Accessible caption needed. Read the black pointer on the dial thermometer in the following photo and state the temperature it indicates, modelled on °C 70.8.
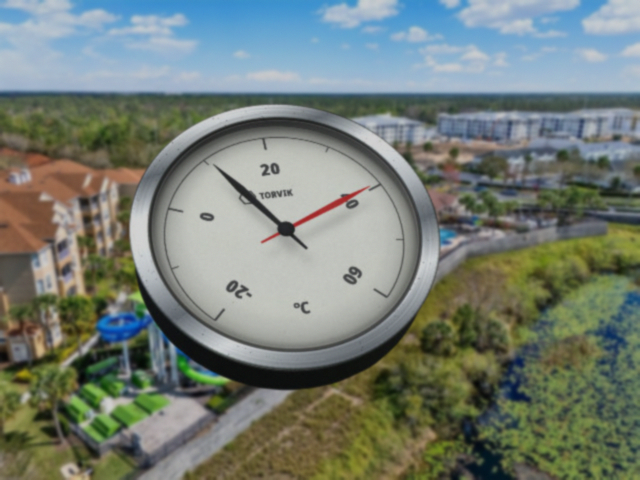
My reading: °C 10
